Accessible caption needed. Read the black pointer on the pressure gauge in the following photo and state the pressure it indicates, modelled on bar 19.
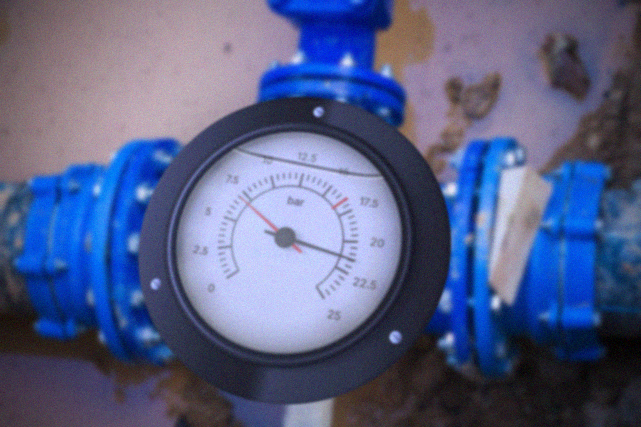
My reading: bar 21.5
